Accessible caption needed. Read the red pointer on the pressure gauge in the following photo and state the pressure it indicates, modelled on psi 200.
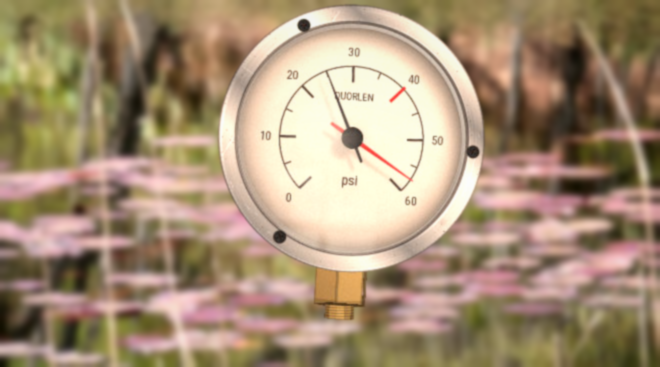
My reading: psi 57.5
